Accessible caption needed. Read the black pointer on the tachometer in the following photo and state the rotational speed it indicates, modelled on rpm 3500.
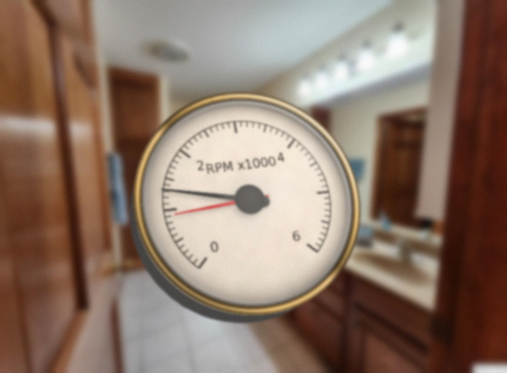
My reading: rpm 1300
